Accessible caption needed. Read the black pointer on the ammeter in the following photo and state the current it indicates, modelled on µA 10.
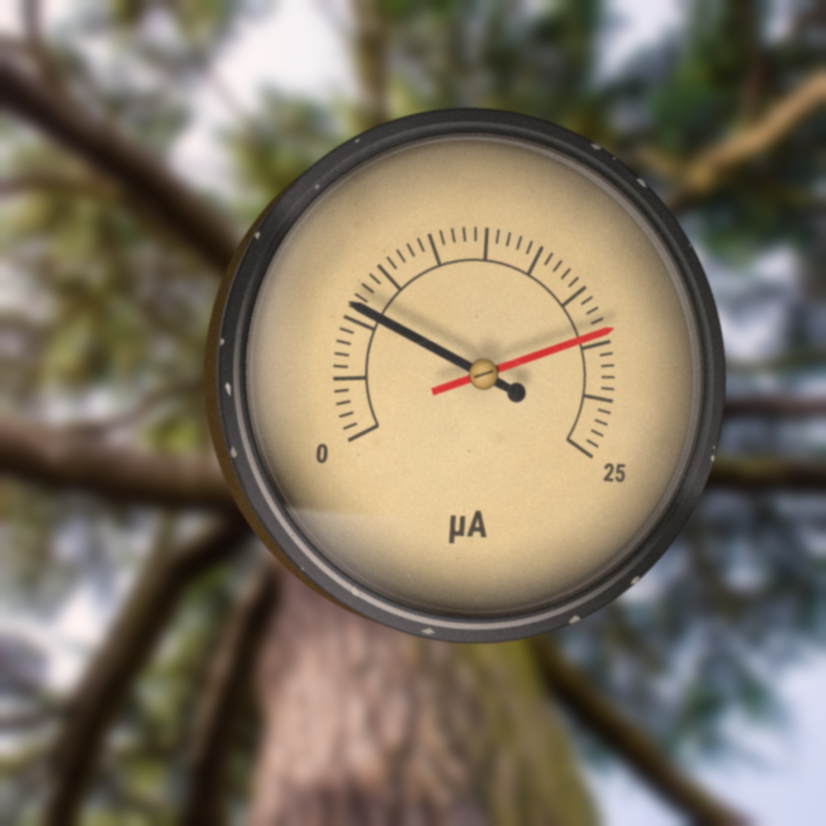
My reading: µA 5.5
